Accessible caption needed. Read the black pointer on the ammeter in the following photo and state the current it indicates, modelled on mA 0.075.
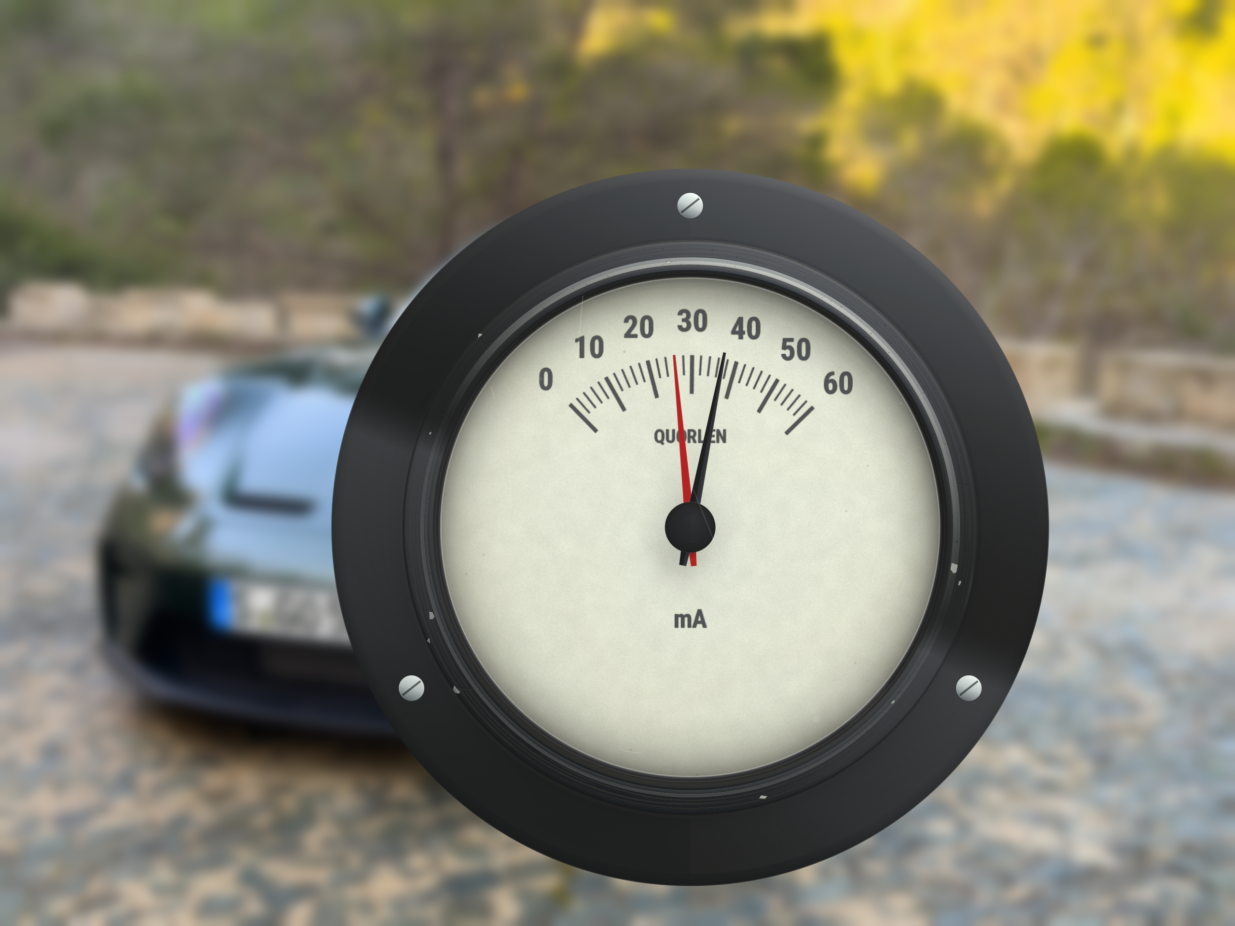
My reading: mA 37
